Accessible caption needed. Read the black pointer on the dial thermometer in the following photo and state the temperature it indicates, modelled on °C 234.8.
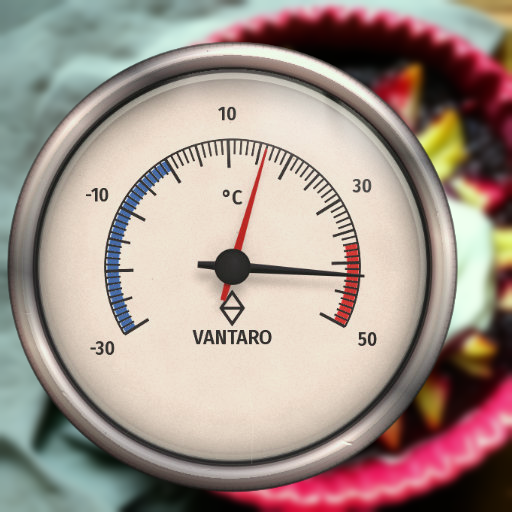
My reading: °C 42
